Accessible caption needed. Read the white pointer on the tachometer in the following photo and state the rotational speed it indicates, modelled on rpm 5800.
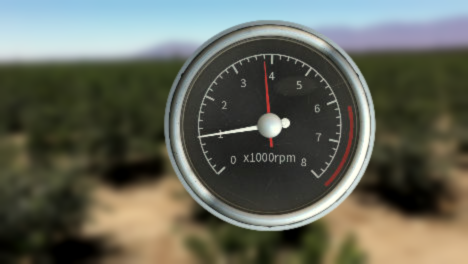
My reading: rpm 1000
